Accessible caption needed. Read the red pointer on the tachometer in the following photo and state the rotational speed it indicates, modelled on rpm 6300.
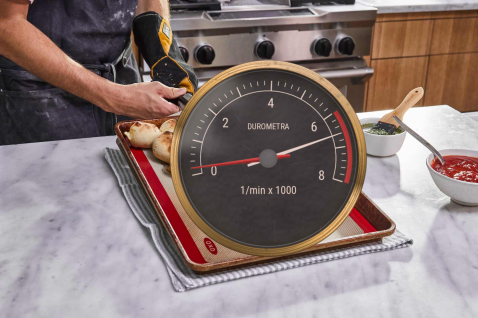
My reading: rpm 200
